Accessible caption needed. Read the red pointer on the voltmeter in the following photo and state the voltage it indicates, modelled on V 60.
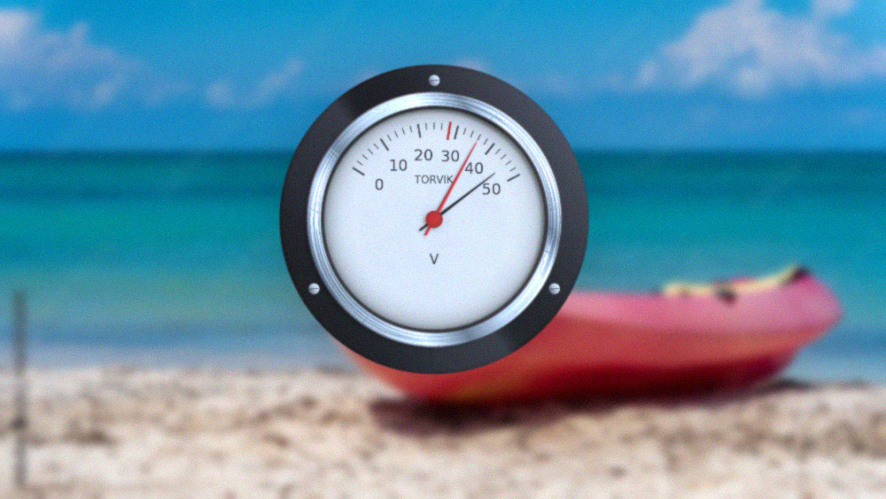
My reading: V 36
